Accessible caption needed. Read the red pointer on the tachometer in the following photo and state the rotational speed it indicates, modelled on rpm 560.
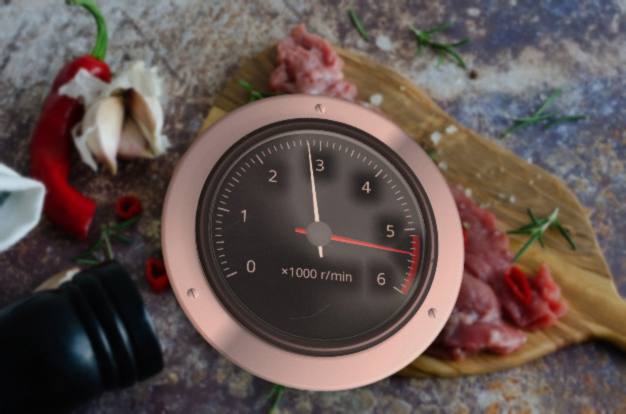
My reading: rpm 5400
